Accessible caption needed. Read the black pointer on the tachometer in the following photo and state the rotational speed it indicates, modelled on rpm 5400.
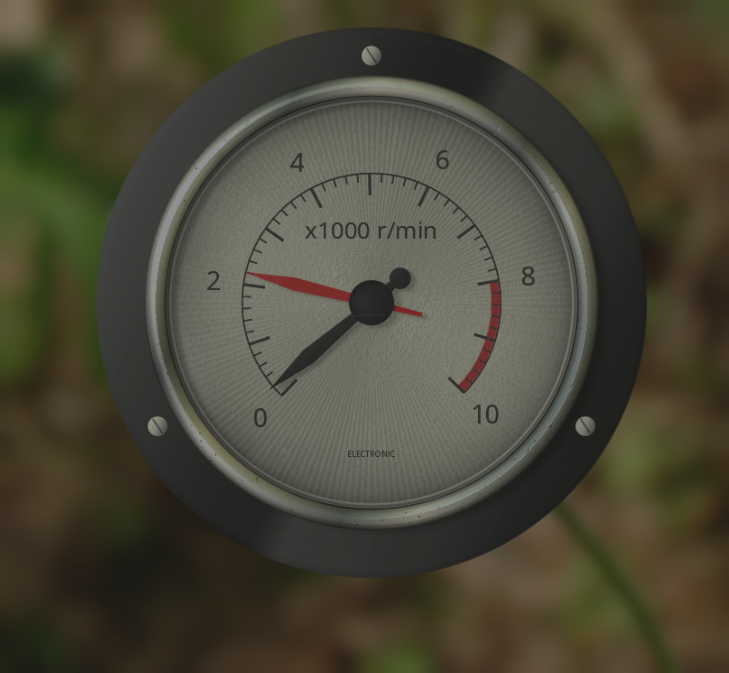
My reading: rpm 200
